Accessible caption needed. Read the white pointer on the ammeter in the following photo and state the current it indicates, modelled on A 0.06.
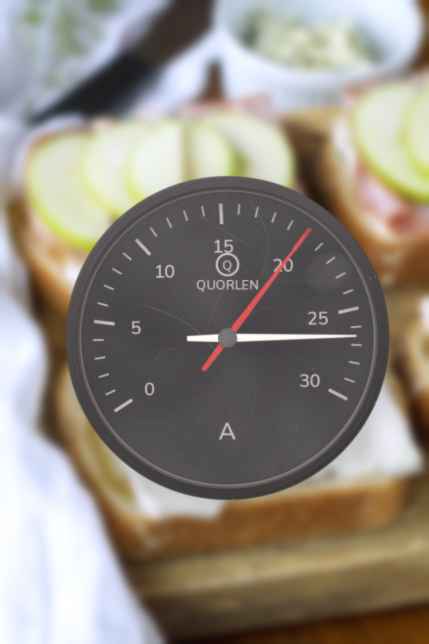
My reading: A 26.5
